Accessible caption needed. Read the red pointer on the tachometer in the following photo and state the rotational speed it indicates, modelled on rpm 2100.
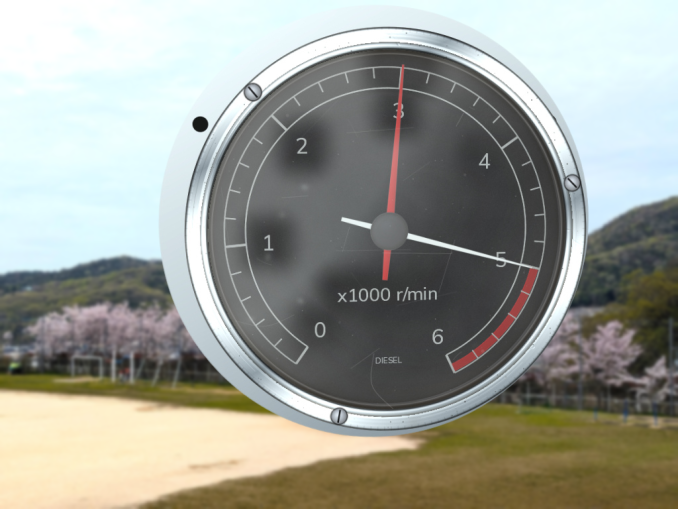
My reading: rpm 3000
